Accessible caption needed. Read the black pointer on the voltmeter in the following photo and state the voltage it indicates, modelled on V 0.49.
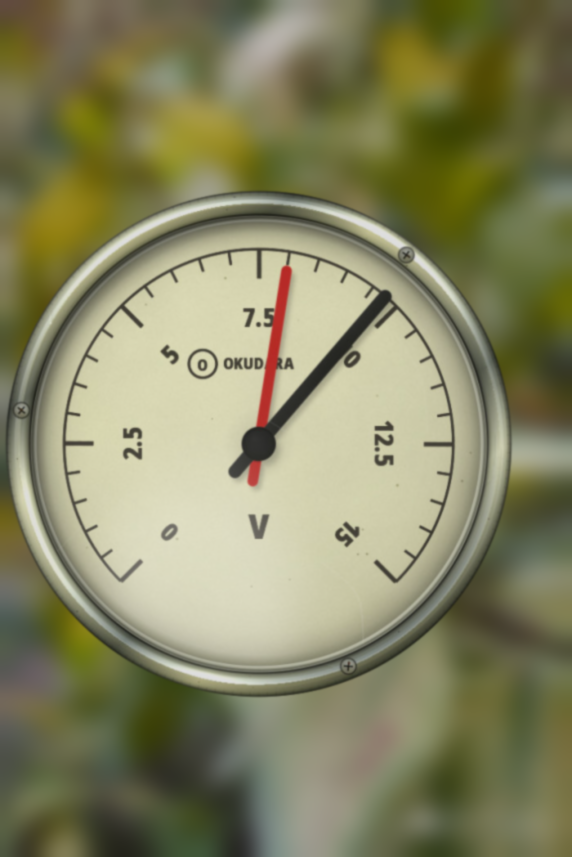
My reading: V 9.75
